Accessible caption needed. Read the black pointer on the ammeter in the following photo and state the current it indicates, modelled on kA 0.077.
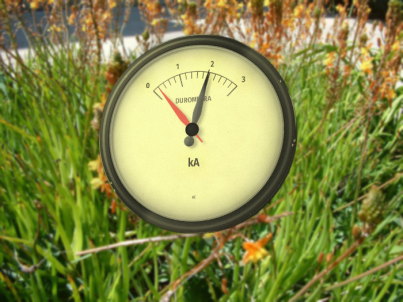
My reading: kA 2
